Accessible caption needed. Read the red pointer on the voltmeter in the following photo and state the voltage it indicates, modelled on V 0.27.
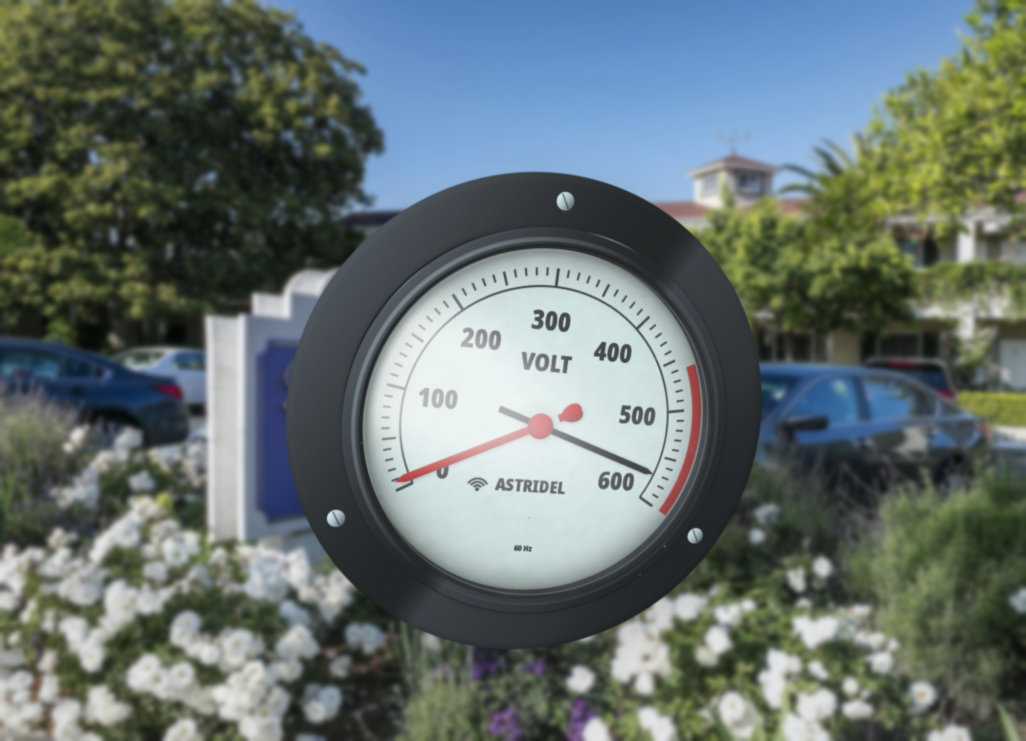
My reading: V 10
